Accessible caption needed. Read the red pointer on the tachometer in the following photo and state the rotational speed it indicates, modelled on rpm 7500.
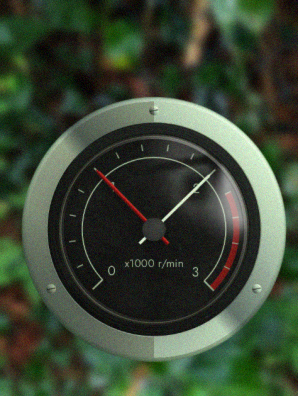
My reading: rpm 1000
